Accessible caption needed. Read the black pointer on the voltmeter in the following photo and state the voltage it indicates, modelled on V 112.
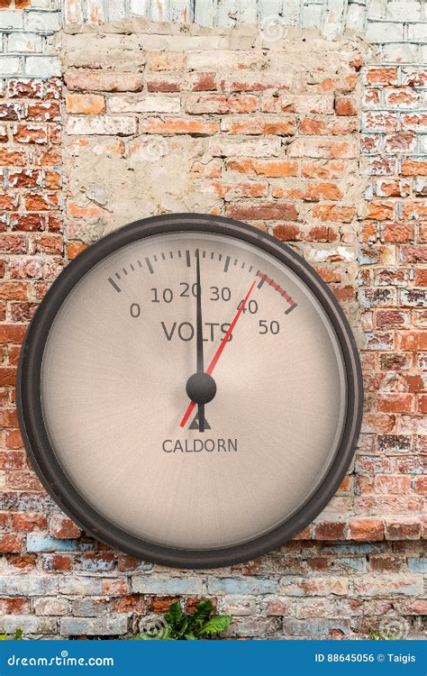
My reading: V 22
